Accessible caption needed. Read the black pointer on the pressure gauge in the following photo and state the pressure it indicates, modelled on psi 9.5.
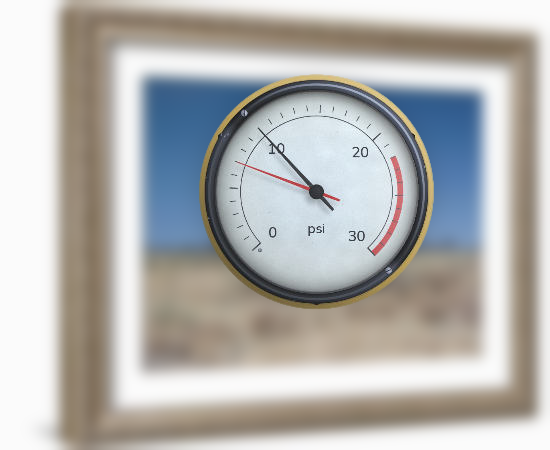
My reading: psi 10
